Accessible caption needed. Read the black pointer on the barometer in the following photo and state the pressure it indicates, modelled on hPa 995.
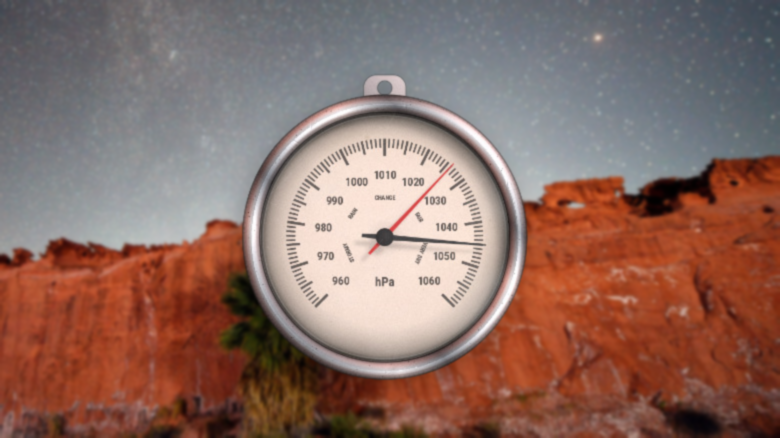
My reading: hPa 1045
